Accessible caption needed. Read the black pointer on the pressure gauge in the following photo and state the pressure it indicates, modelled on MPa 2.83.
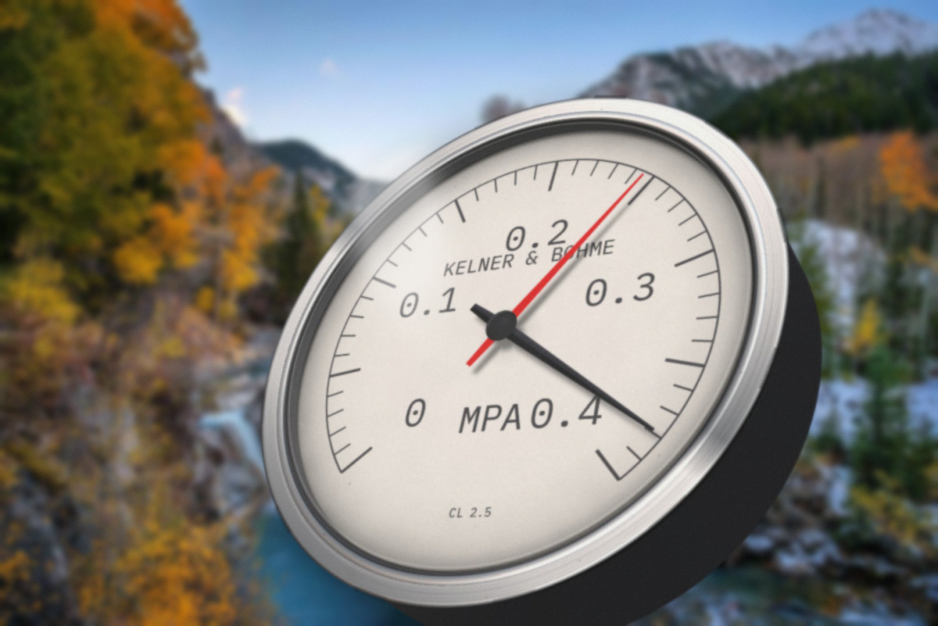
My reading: MPa 0.38
